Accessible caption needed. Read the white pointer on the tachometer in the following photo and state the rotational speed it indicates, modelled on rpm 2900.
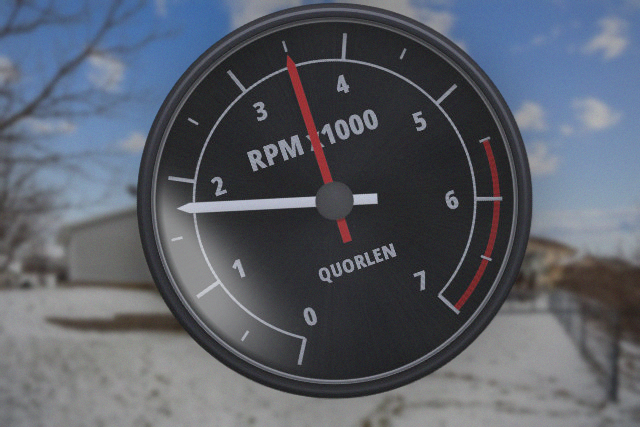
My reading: rpm 1750
